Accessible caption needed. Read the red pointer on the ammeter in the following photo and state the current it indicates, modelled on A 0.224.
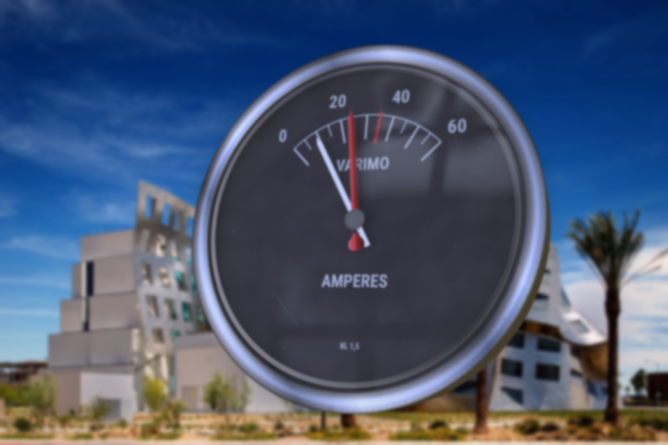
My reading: A 25
